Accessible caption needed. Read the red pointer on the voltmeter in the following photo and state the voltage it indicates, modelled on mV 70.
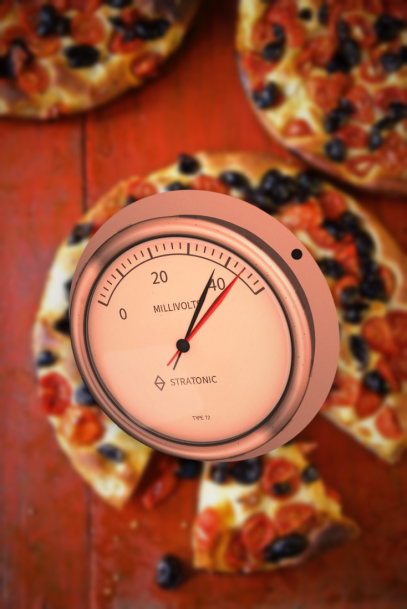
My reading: mV 44
